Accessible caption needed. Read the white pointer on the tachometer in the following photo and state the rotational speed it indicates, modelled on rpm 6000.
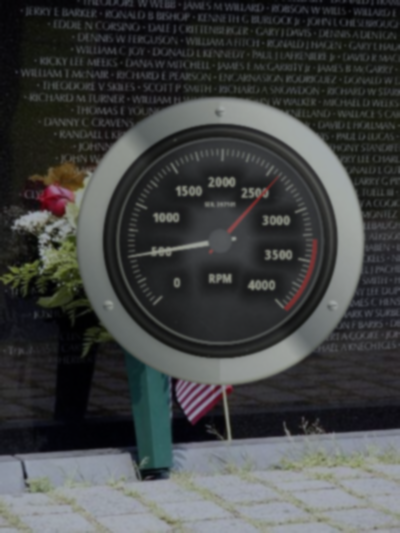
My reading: rpm 500
